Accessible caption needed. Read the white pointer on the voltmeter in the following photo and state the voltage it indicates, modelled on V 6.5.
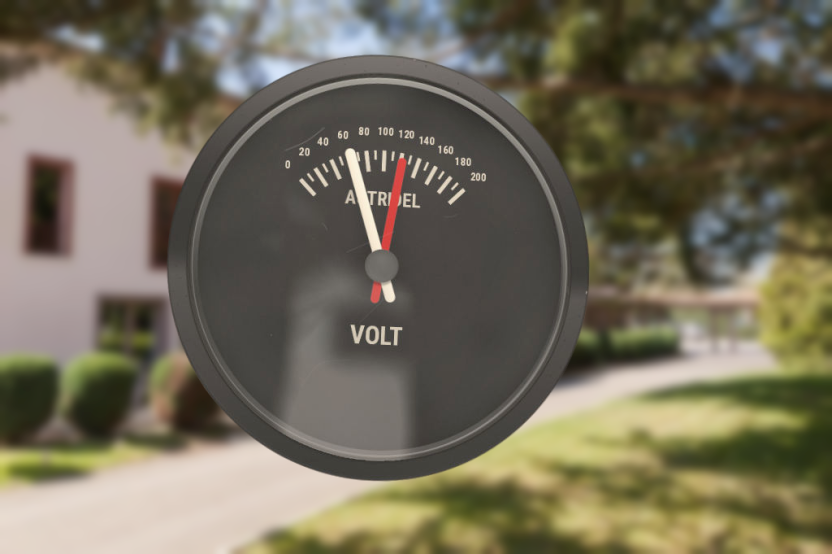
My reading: V 60
